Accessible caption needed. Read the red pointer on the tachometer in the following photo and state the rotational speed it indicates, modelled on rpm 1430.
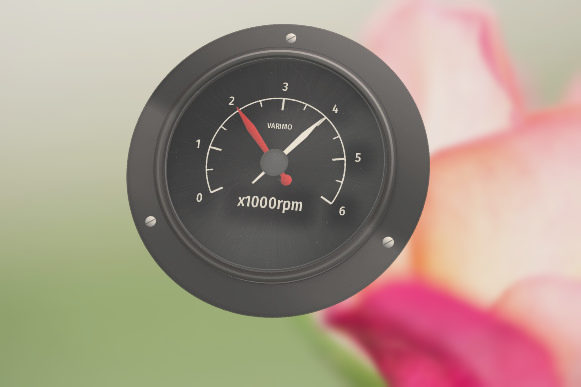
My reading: rpm 2000
